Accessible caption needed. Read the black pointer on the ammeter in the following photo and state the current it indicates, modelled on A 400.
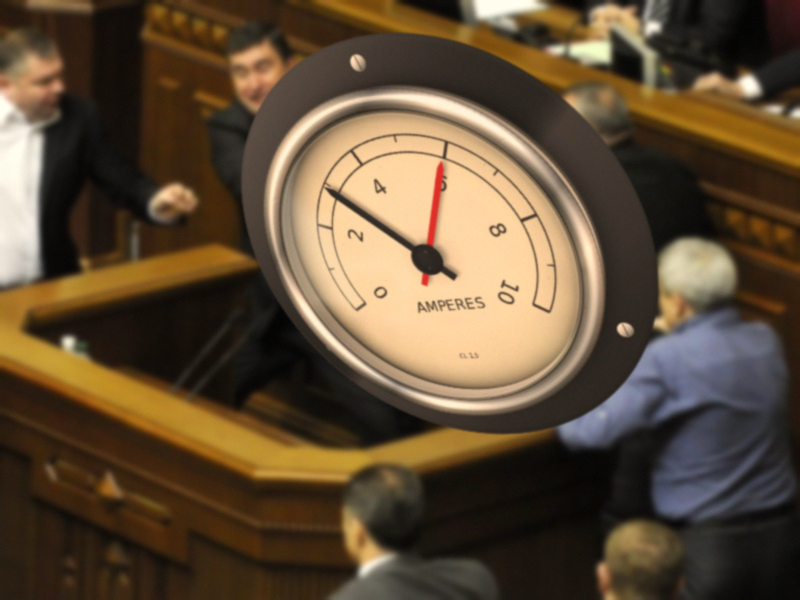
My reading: A 3
